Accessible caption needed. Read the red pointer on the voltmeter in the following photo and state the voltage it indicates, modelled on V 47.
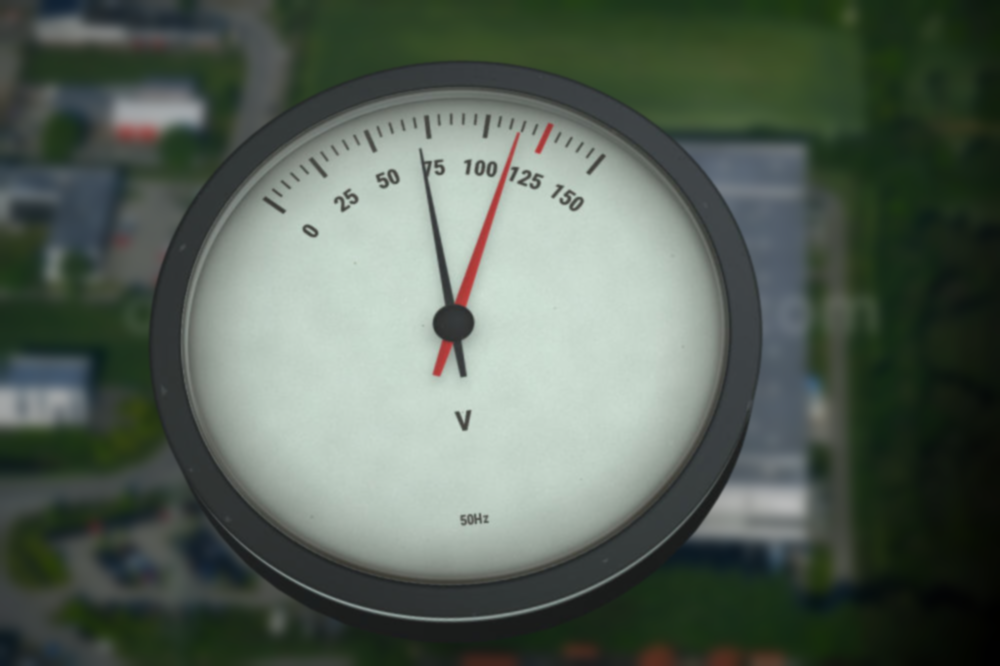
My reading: V 115
